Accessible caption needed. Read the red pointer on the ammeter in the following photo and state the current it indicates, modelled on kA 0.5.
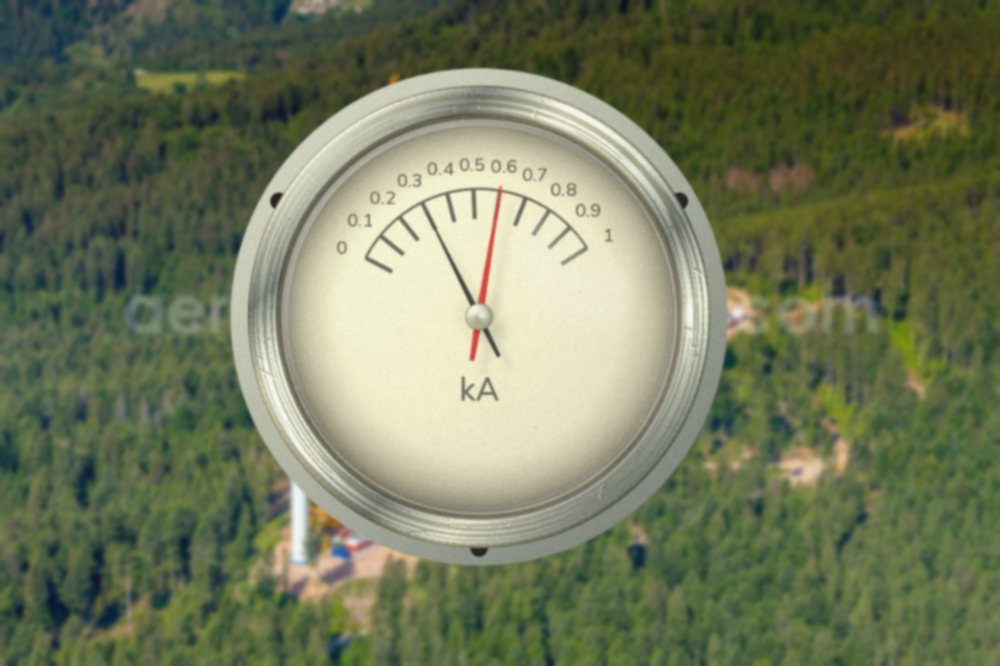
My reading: kA 0.6
